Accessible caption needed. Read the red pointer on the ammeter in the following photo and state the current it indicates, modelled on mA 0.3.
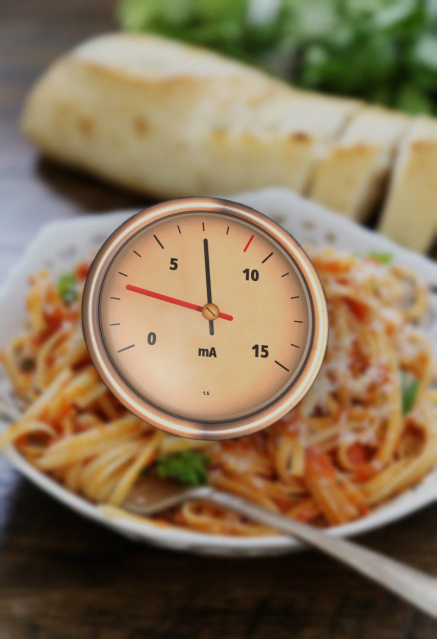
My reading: mA 2.5
